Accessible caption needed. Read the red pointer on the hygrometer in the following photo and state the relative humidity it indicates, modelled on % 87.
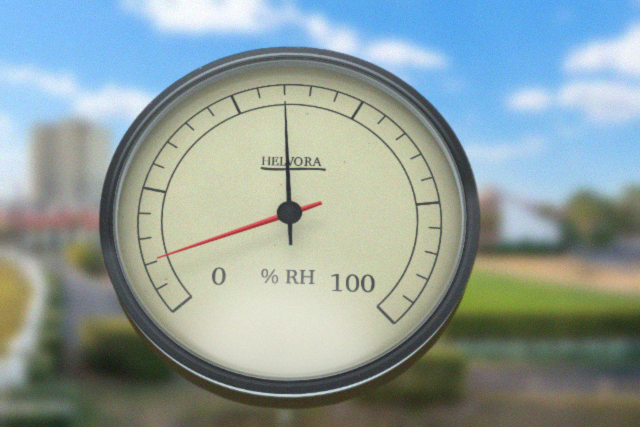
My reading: % 8
